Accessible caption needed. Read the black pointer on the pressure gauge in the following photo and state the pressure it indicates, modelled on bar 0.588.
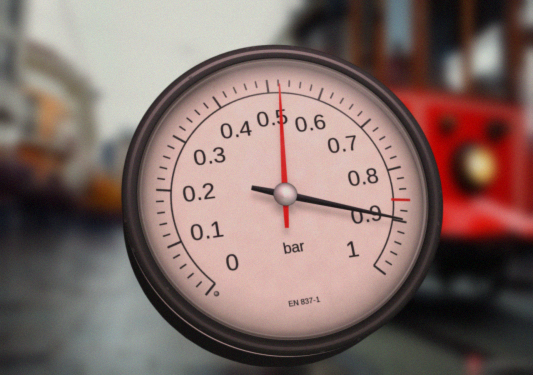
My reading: bar 0.9
